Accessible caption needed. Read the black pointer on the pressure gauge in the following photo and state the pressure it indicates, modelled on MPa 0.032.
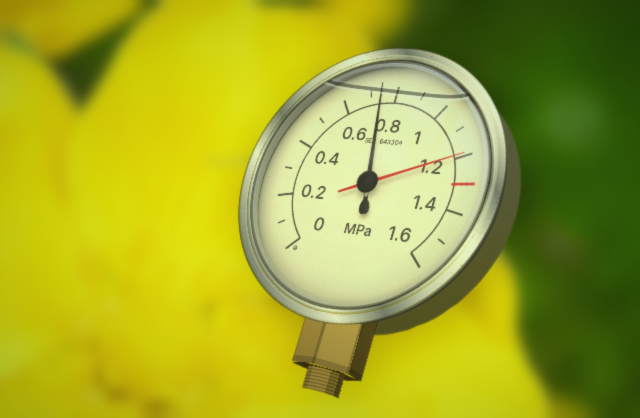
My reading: MPa 0.75
